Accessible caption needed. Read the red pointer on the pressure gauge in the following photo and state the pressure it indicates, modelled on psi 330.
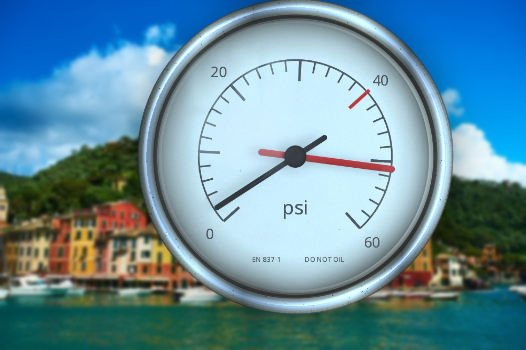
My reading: psi 51
